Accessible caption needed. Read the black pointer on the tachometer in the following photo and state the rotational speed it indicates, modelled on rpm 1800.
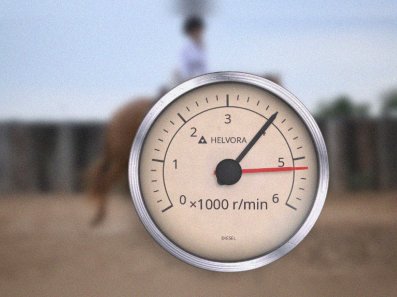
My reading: rpm 4000
